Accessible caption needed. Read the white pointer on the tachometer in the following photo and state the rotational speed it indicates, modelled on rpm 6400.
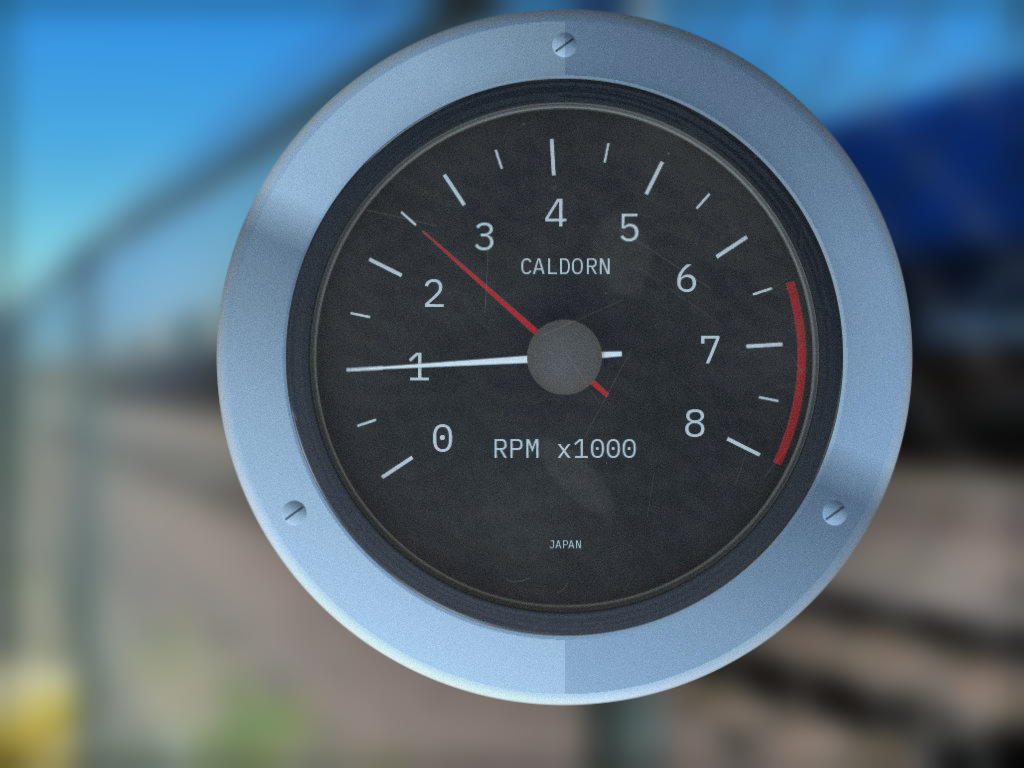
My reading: rpm 1000
